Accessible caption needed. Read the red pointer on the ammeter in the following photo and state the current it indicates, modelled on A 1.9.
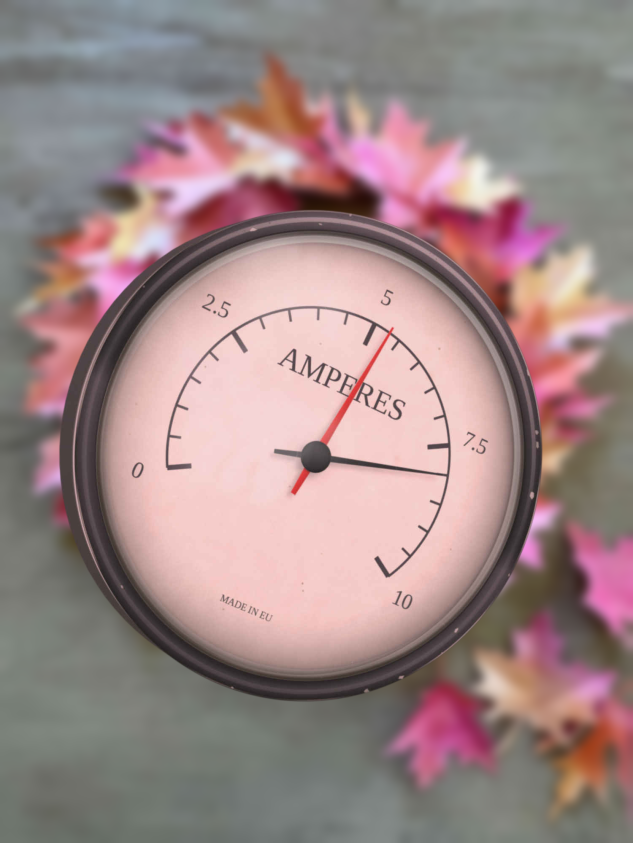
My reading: A 5.25
